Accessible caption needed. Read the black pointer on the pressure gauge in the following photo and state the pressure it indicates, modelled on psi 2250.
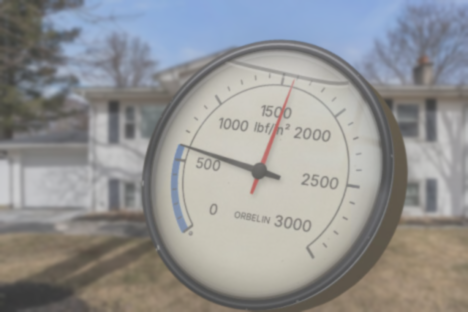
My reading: psi 600
